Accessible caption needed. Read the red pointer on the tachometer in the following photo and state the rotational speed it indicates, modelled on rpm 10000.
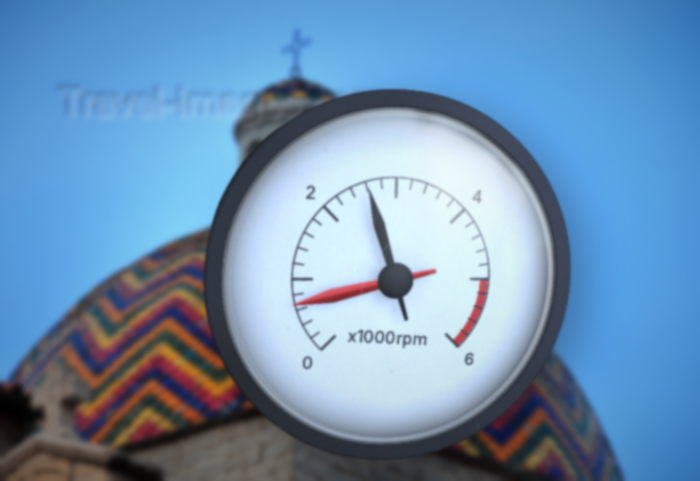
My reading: rpm 700
